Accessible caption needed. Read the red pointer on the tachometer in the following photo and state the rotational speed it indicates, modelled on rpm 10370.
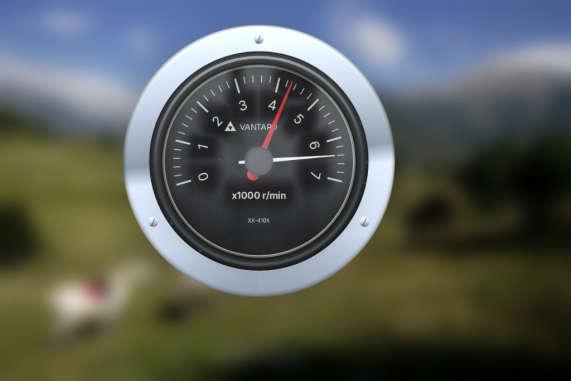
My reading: rpm 4300
